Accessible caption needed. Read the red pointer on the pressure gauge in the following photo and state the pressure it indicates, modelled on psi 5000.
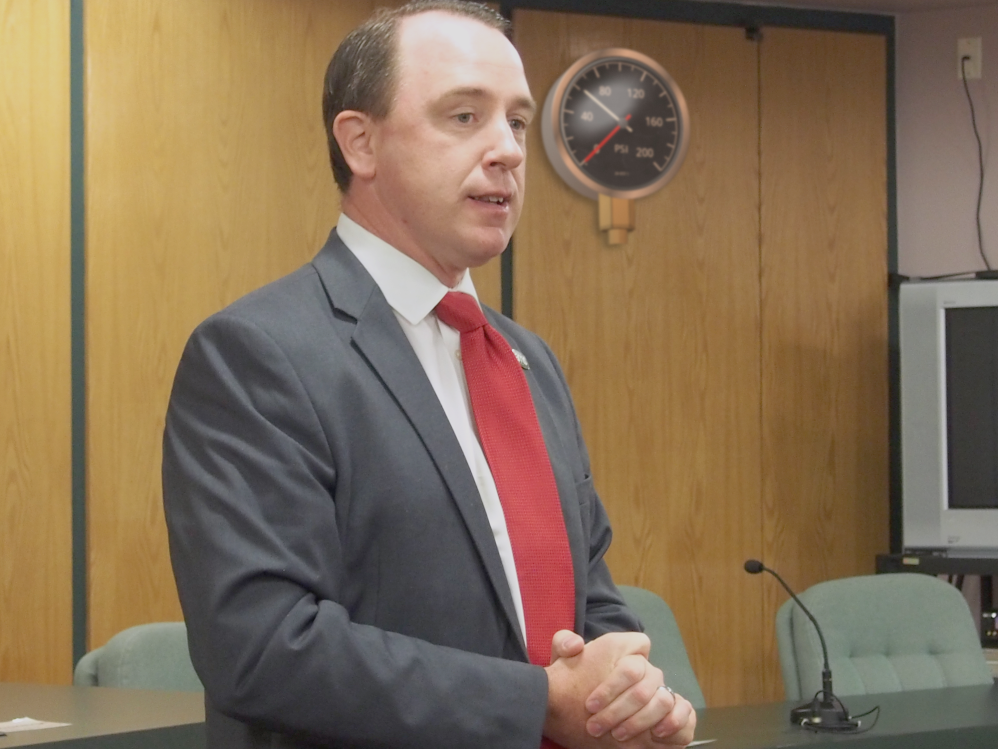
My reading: psi 0
